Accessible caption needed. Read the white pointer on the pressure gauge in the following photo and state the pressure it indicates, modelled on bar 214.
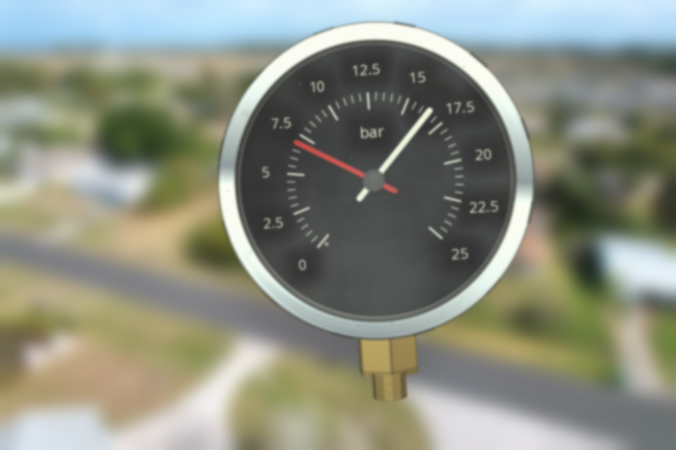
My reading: bar 16.5
